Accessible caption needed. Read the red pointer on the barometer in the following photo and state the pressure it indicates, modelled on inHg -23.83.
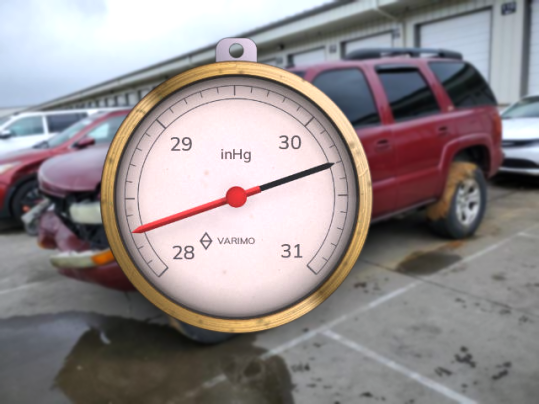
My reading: inHg 28.3
